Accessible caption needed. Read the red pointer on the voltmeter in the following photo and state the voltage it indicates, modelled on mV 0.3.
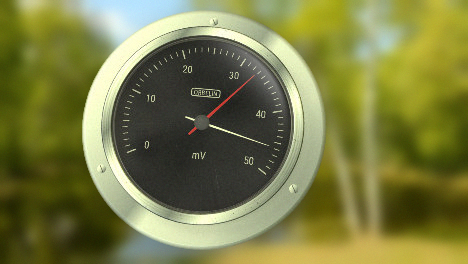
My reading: mV 33
